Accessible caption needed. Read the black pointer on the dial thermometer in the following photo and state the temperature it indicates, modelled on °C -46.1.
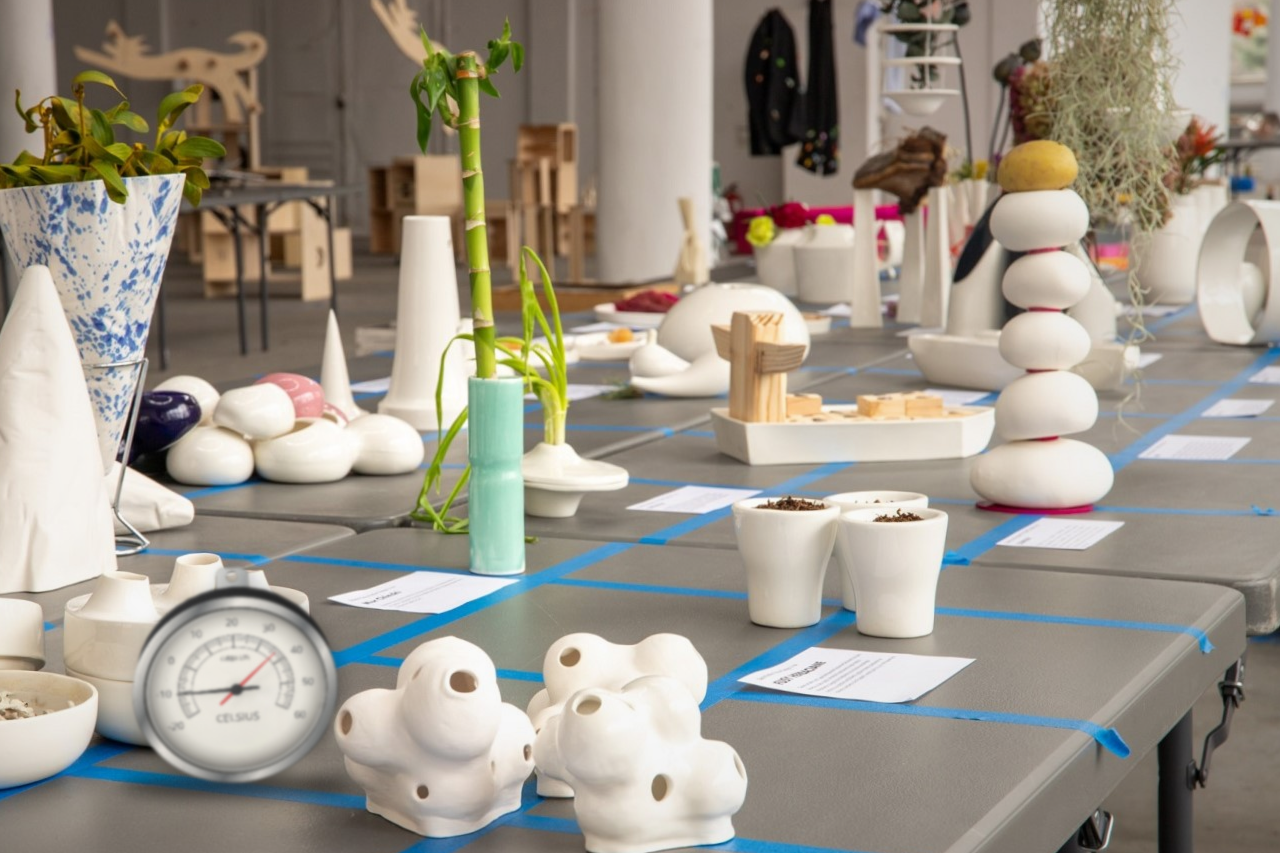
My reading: °C -10
